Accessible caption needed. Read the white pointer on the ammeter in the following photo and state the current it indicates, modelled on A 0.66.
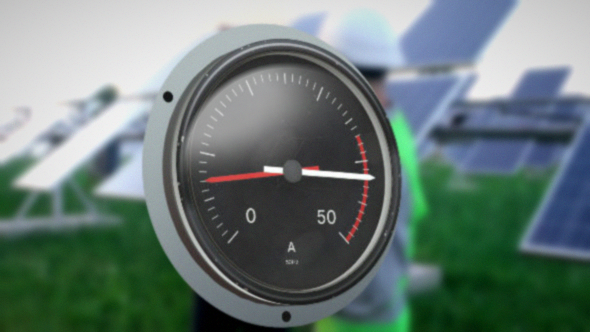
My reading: A 42
